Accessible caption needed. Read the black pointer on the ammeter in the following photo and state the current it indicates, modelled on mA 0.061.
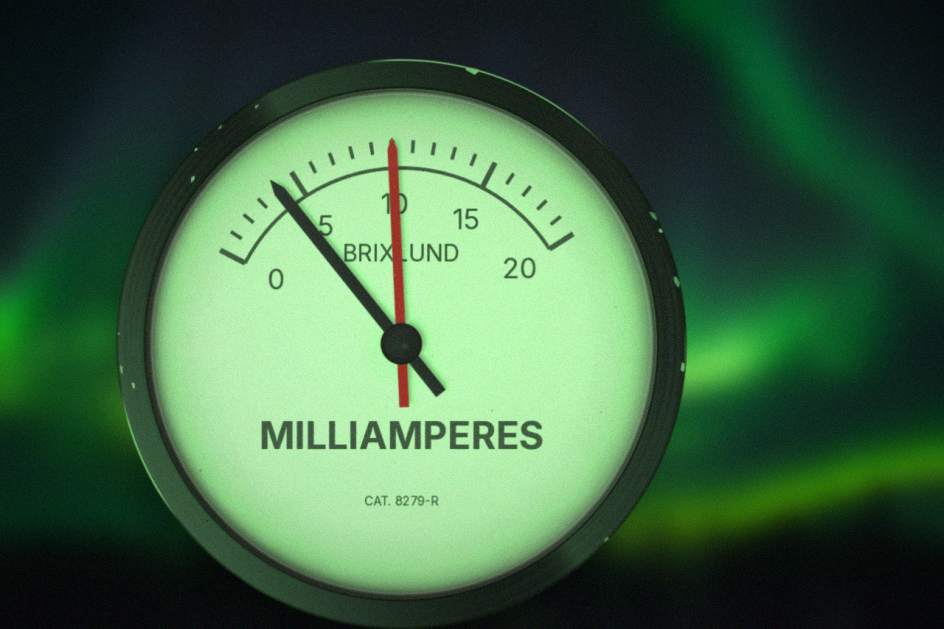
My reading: mA 4
